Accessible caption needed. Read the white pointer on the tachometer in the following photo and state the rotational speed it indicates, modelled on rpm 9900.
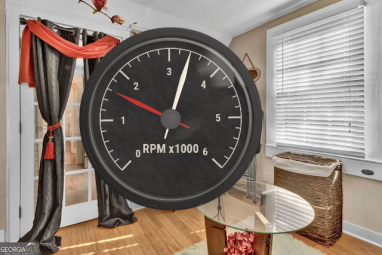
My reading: rpm 3400
